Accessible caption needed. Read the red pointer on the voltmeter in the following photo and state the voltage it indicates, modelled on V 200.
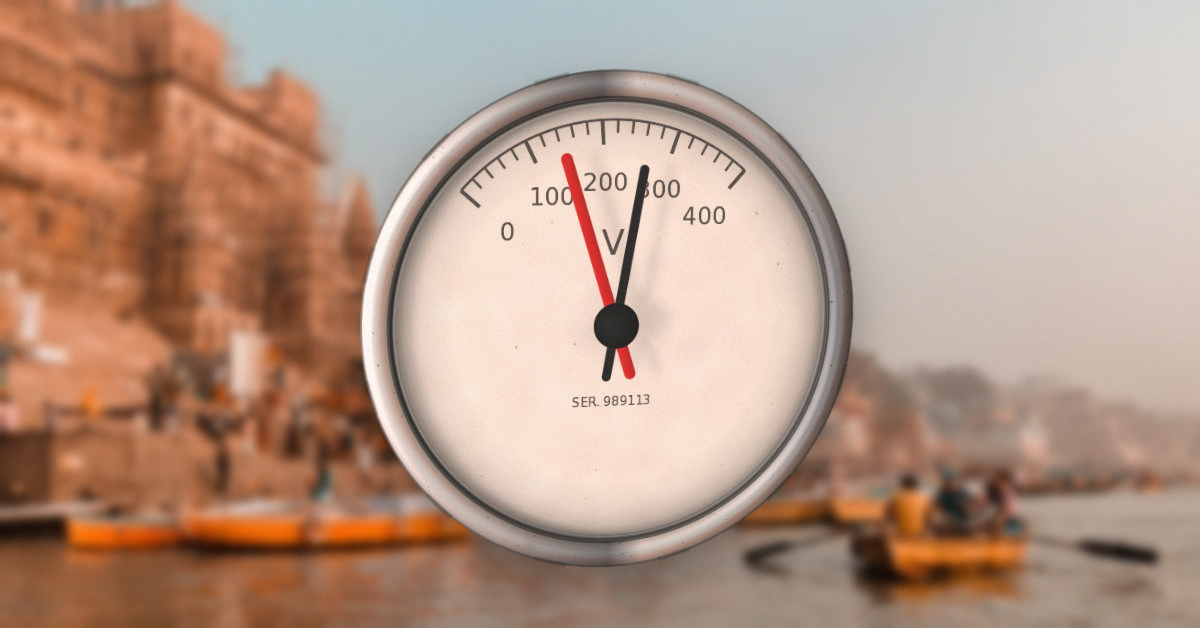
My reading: V 140
